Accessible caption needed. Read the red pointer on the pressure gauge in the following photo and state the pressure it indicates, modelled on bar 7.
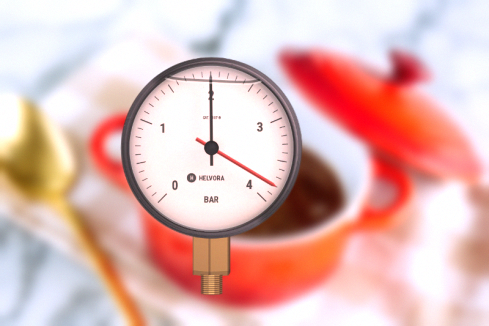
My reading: bar 3.8
